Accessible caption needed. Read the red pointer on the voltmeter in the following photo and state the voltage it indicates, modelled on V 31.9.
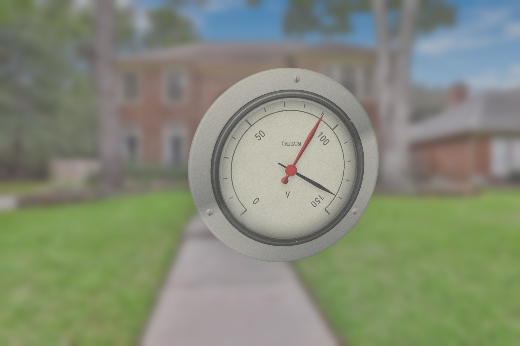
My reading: V 90
